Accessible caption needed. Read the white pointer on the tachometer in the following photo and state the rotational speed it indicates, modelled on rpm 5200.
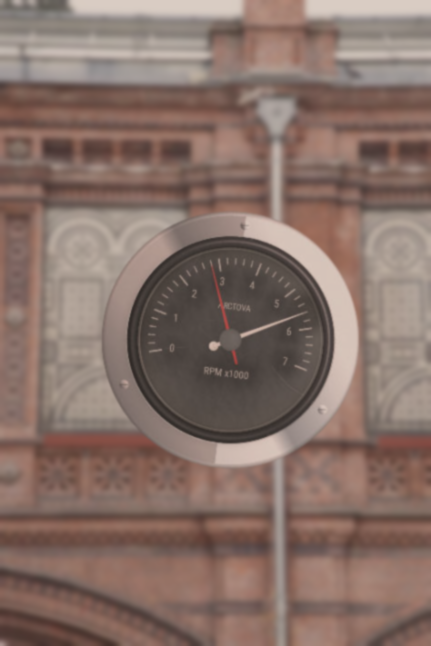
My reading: rpm 5600
